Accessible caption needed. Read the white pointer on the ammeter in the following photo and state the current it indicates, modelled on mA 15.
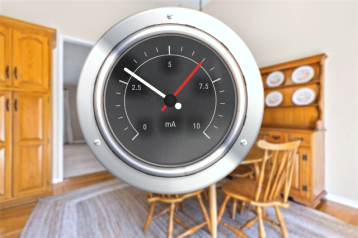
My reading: mA 3
